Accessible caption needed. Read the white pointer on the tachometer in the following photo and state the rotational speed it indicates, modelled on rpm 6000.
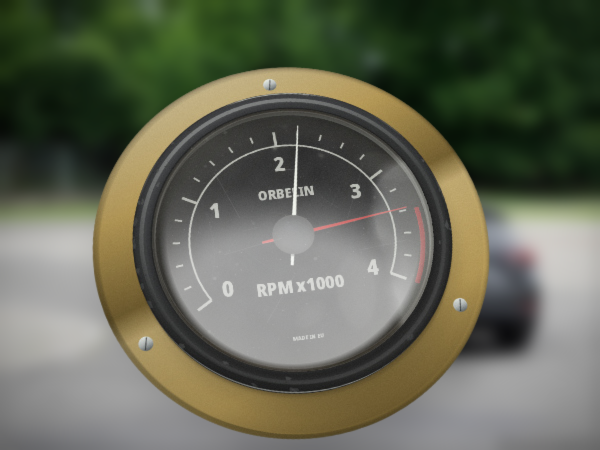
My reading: rpm 2200
